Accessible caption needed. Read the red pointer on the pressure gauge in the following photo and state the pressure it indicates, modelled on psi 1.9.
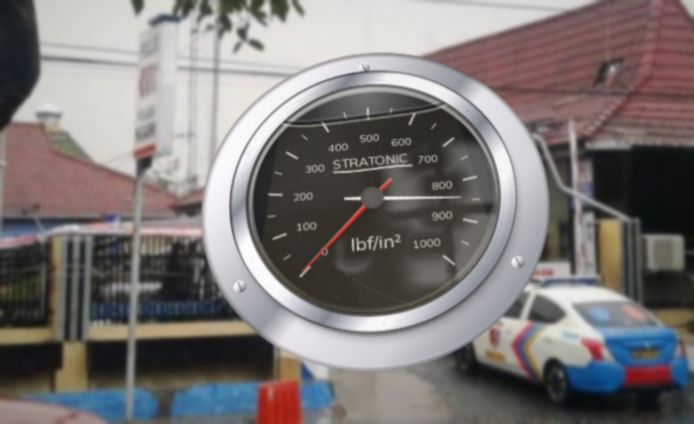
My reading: psi 0
